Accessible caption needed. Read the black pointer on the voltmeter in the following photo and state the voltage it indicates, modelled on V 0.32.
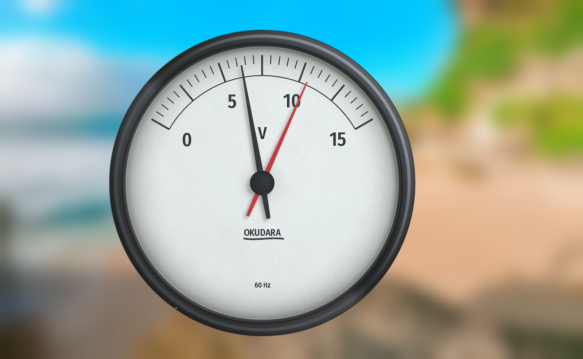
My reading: V 6.25
